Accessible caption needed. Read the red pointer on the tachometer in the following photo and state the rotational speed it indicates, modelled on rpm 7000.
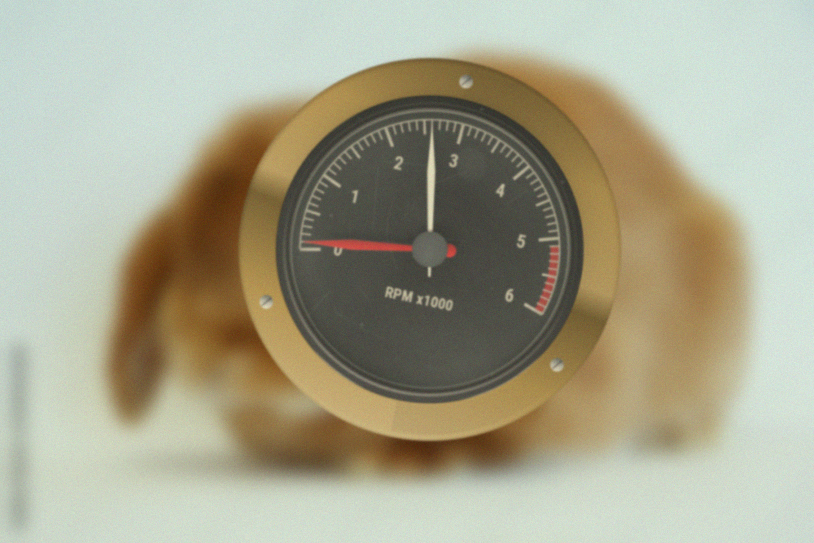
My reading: rpm 100
